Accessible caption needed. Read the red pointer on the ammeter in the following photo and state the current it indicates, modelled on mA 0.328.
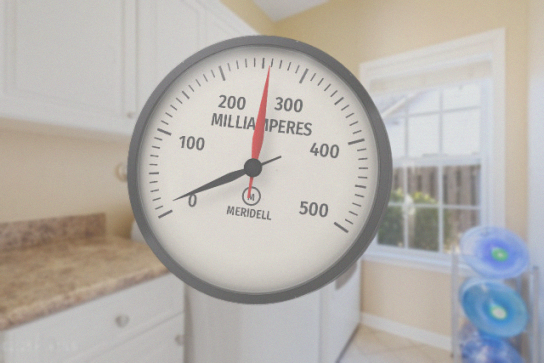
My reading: mA 260
